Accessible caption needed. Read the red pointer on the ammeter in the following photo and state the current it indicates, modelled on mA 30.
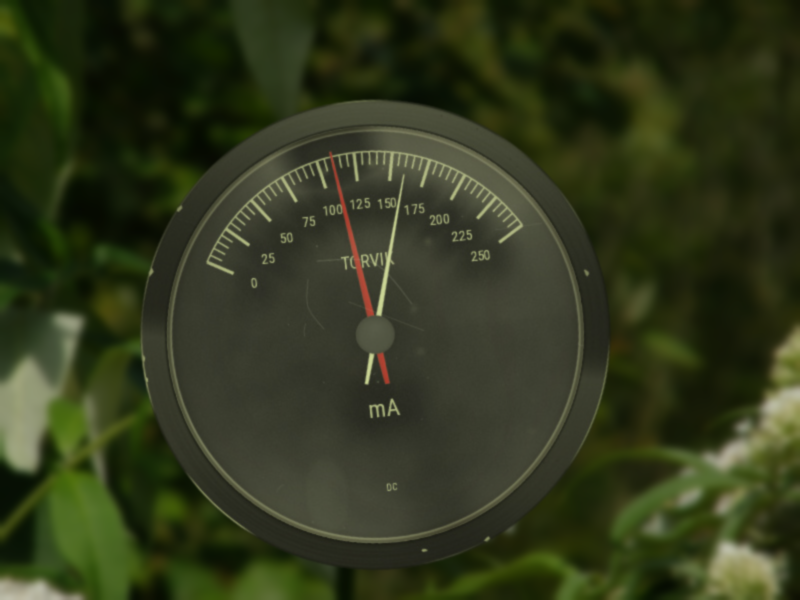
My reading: mA 110
